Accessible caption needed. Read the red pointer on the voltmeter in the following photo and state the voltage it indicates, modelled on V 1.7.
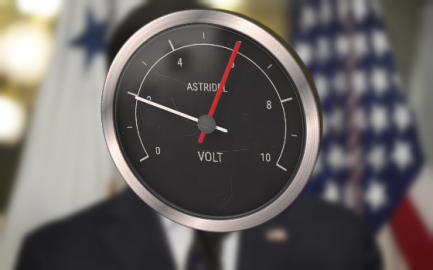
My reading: V 6
